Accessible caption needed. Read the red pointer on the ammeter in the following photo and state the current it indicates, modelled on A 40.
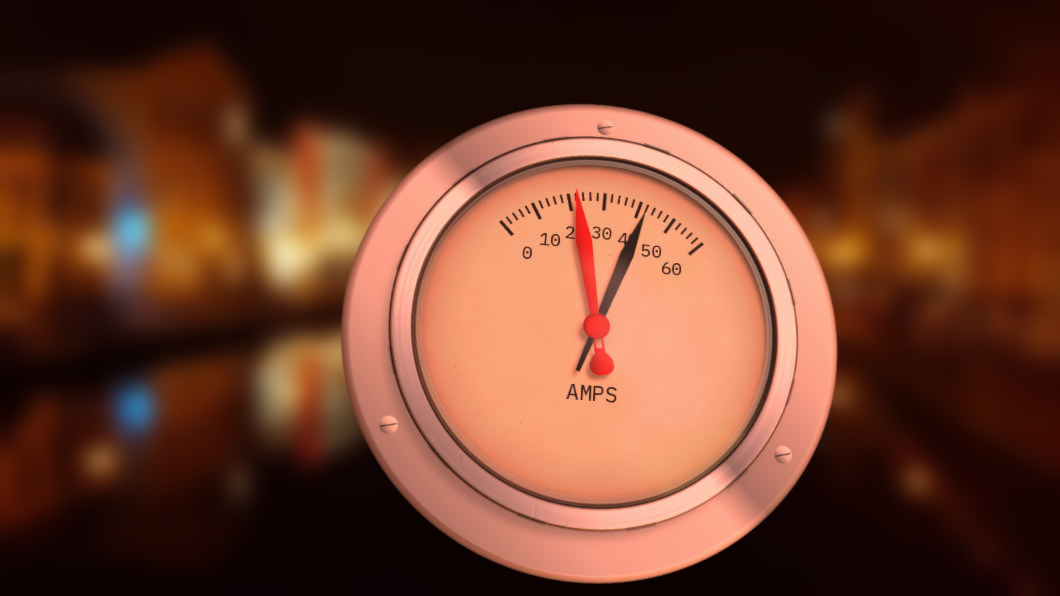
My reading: A 22
